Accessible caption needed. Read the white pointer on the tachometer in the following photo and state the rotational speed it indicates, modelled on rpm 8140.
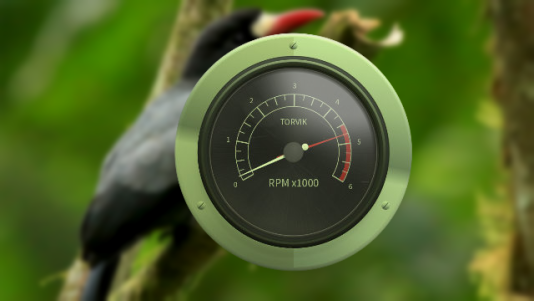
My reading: rpm 125
